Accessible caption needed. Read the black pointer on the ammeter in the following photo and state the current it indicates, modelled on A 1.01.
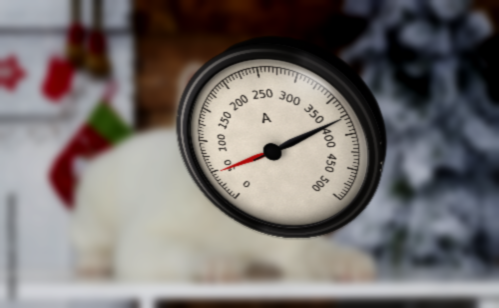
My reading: A 375
